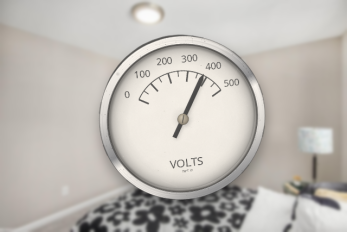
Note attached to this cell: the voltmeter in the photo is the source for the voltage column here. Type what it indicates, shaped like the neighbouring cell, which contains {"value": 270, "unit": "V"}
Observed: {"value": 375, "unit": "V"}
